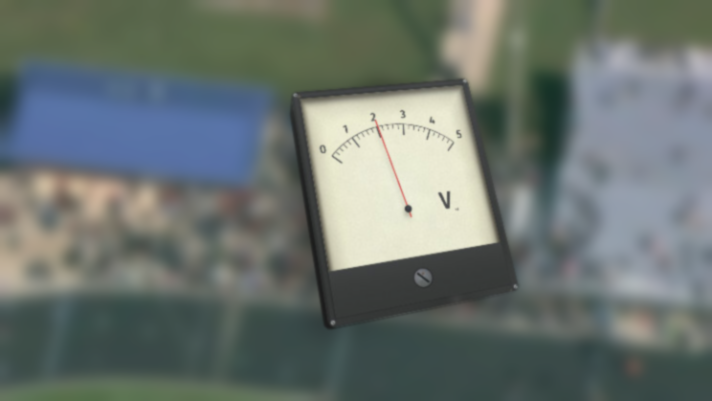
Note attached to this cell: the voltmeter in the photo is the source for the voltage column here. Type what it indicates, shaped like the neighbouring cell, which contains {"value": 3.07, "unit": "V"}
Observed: {"value": 2, "unit": "V"}
